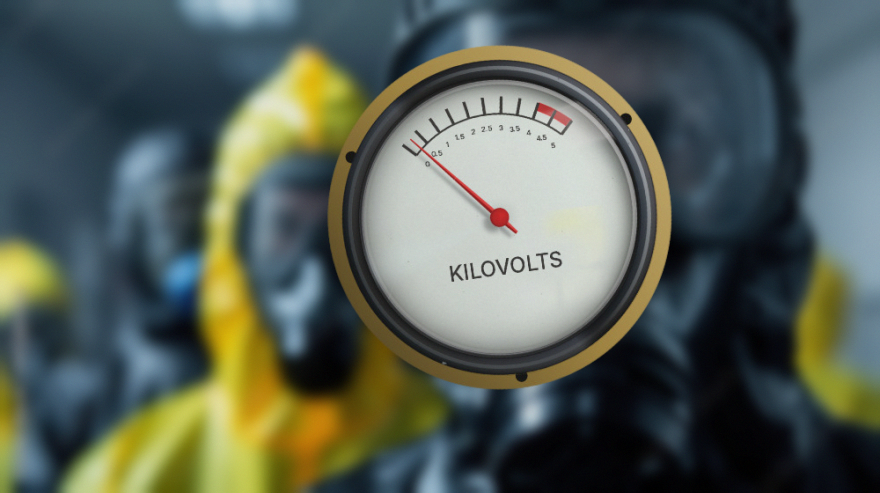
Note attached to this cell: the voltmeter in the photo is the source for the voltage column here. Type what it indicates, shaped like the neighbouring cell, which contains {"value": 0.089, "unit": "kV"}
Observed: {"value": 0.25, "unit": "kV"}
